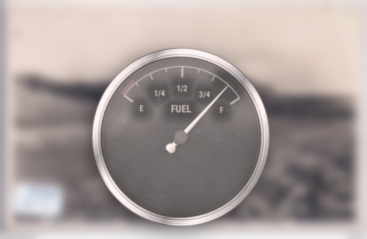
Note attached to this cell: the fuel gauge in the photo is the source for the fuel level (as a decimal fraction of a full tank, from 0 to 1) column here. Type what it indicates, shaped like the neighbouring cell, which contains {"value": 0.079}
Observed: {"value": 0.875}
